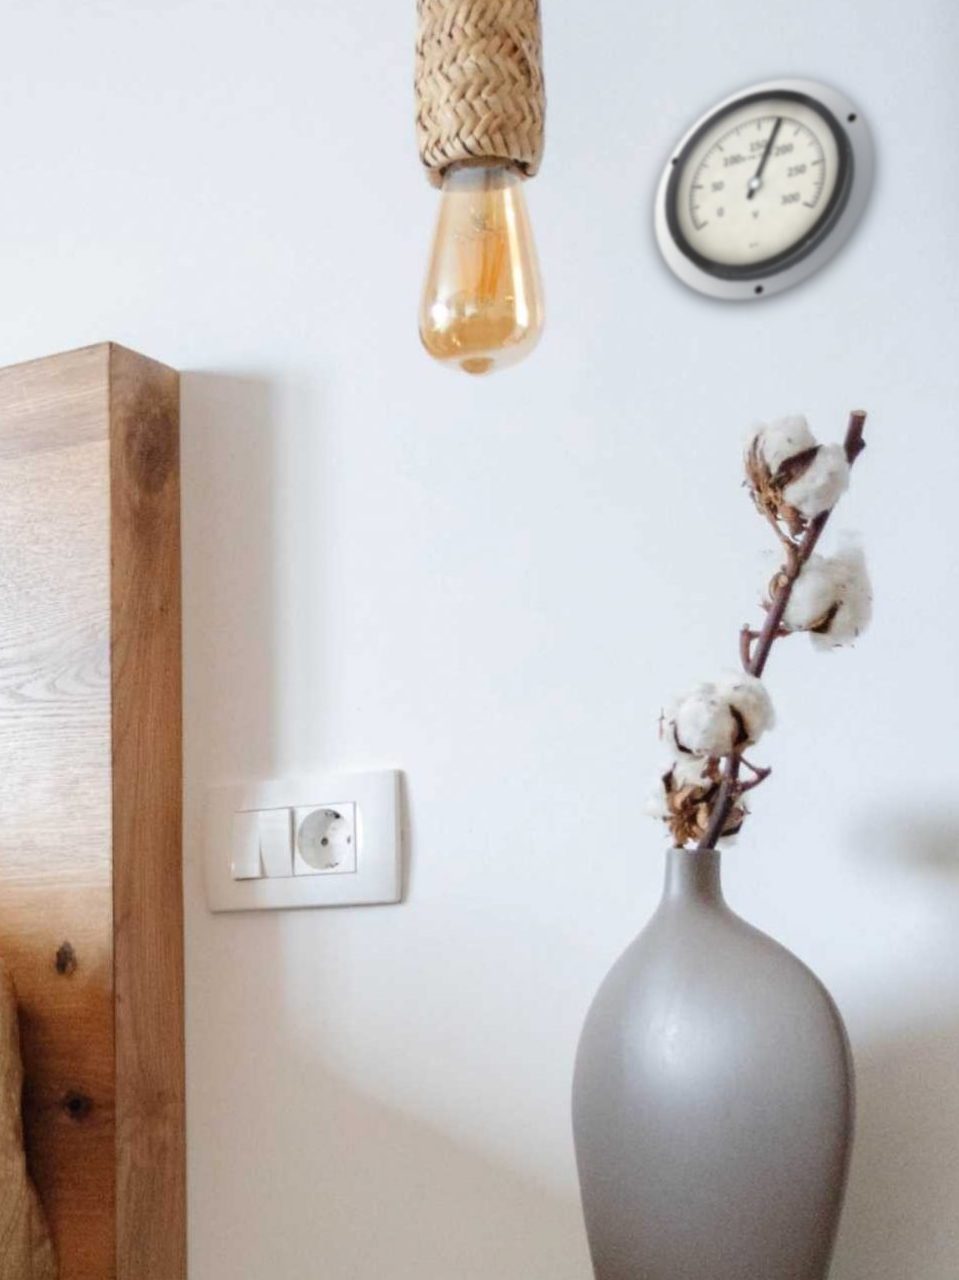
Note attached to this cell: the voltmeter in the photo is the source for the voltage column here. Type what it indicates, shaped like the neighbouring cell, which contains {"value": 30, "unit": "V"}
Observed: {"value": 175, "unit": "V"}
